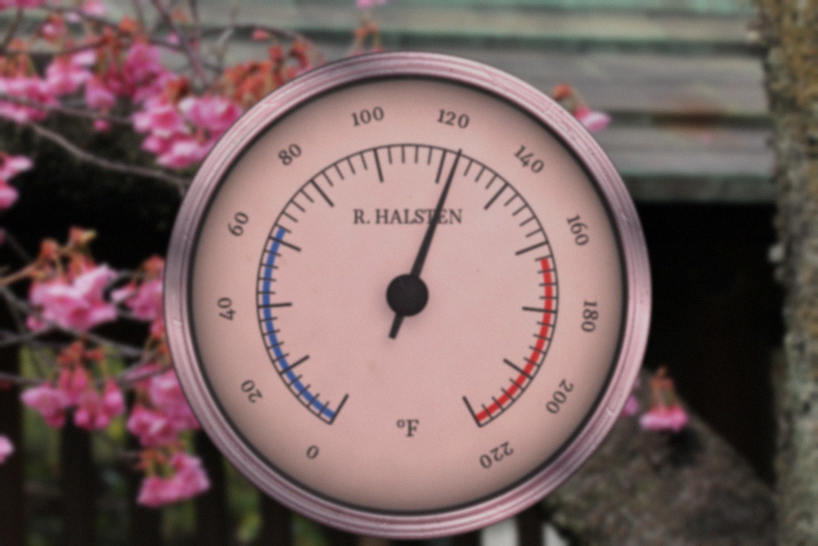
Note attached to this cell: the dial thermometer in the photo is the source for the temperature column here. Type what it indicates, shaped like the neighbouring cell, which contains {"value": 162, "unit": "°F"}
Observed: {"value": 124, "unit": "°F"}
